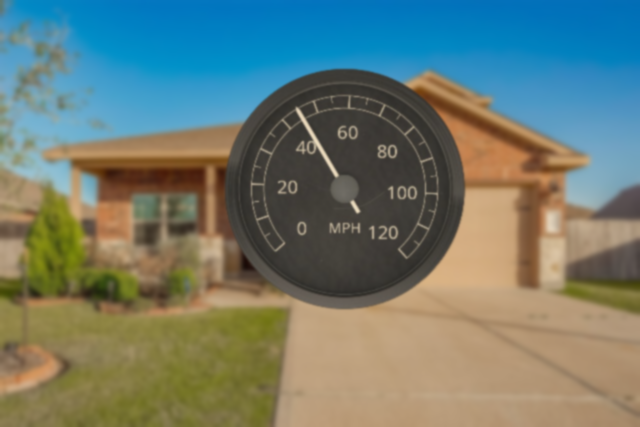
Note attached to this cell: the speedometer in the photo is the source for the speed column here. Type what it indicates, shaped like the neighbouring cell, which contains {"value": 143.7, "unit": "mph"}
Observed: {"value": 45, "unit": "mph"}
